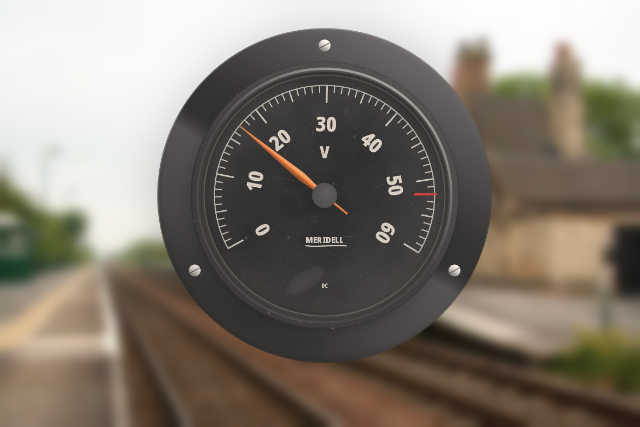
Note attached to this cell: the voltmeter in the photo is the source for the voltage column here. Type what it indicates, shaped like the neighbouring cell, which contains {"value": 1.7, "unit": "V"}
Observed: {"value": 17, "unit": "V"}
